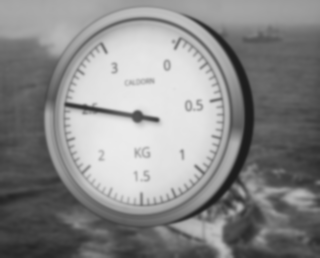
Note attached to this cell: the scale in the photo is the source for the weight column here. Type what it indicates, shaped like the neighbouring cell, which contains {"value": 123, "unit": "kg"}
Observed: {"value": 2.5, "unit": "kg"}
